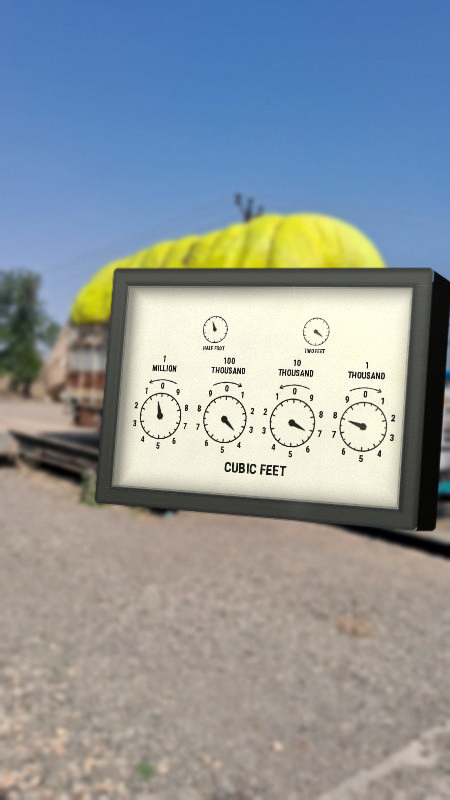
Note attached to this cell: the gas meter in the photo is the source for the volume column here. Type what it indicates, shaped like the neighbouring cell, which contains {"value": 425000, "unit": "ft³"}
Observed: {"value": 36800, "unit": "ft³"}
